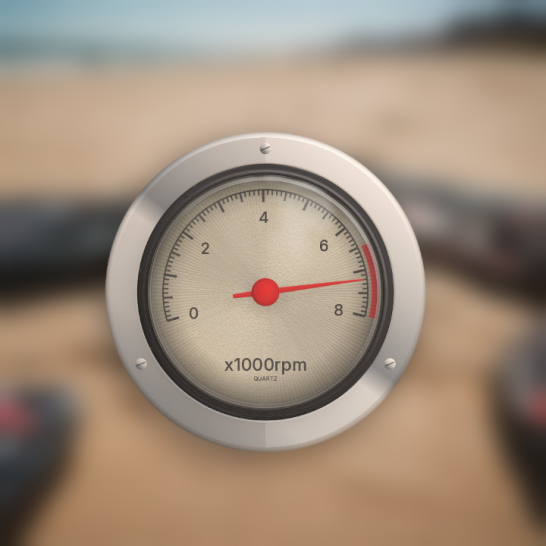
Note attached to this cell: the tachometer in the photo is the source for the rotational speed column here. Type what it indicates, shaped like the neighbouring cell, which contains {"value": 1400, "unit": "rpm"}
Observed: {"value": 7200, "unit": "rpm"}
